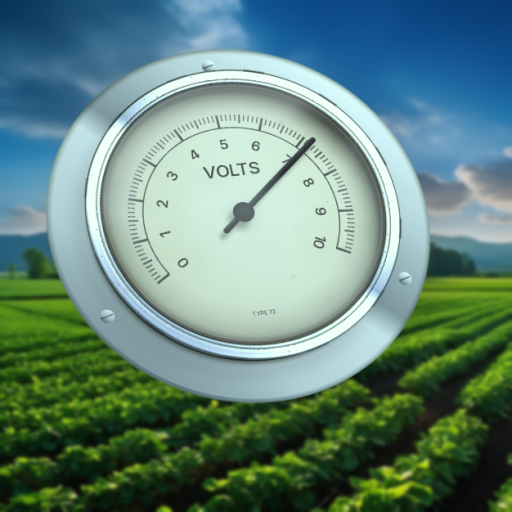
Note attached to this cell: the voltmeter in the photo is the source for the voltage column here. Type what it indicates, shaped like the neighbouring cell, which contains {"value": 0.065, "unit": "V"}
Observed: {"value": 7.2, "unit": "V"}
